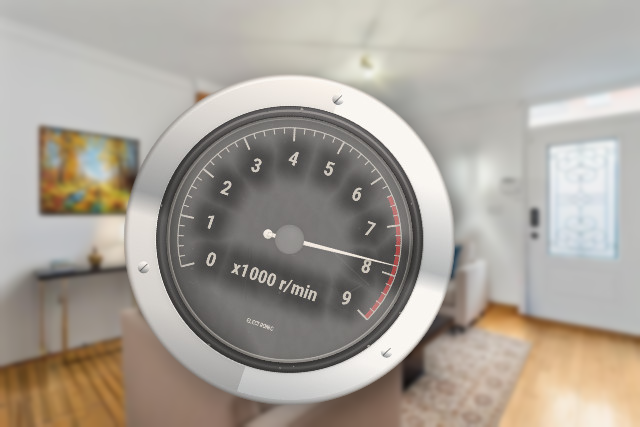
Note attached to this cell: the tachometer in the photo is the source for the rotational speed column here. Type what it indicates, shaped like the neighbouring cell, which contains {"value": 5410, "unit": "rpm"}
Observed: {"value": 7800, "unit": "rpm"}
